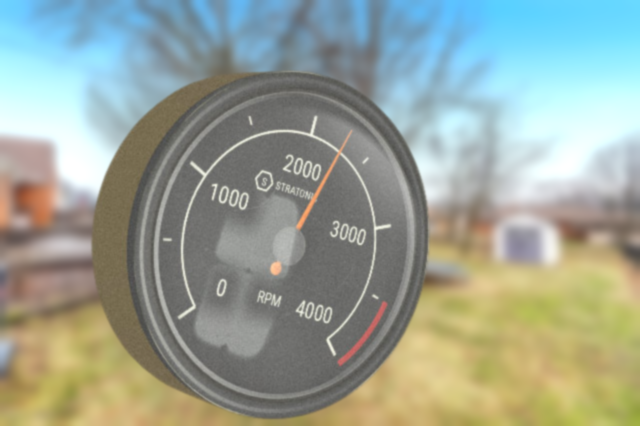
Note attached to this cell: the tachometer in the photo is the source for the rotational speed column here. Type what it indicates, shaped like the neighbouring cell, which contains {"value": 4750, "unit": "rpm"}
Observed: {"value": 2250, "unit": "rpm"}
